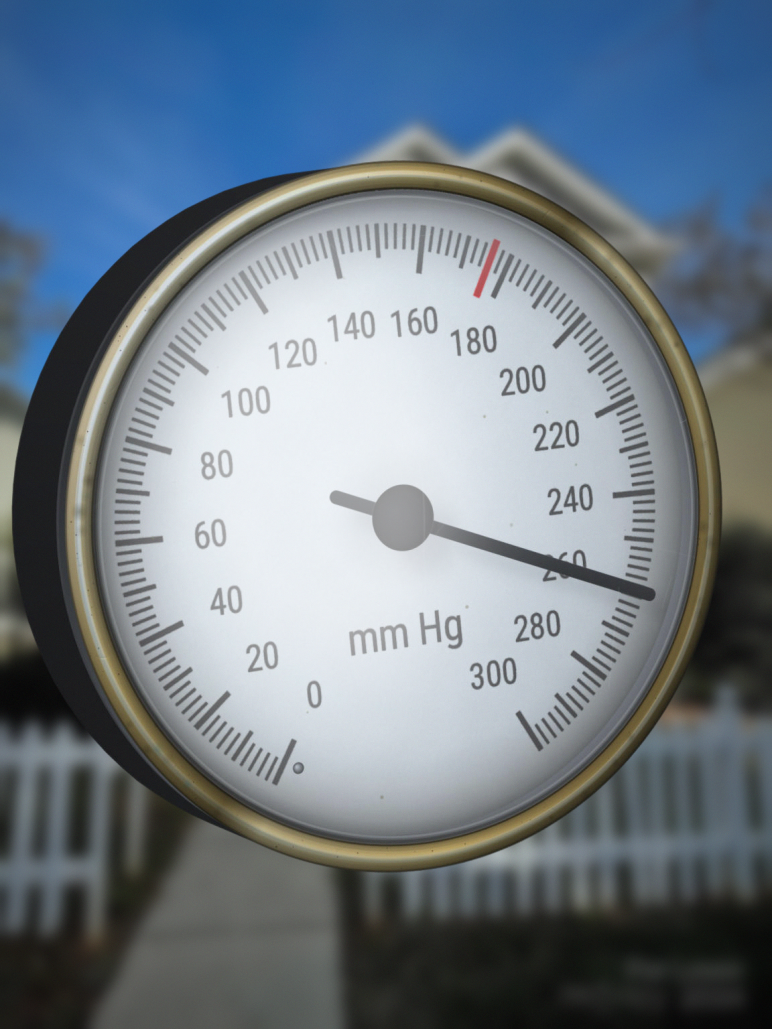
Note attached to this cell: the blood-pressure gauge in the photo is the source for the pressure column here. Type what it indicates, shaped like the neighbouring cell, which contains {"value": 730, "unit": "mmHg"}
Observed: {"value": 261, "unit": "mmHg"}
